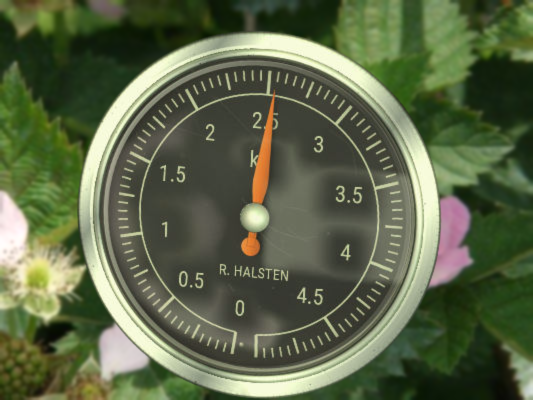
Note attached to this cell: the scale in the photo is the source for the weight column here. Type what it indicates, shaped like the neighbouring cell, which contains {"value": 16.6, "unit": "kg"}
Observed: {"value": 2.55, "unit": "kg"}
